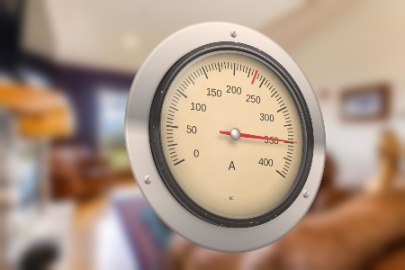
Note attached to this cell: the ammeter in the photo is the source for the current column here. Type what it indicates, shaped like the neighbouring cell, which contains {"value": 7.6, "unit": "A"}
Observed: {"value": 350, "unit": "A"}
